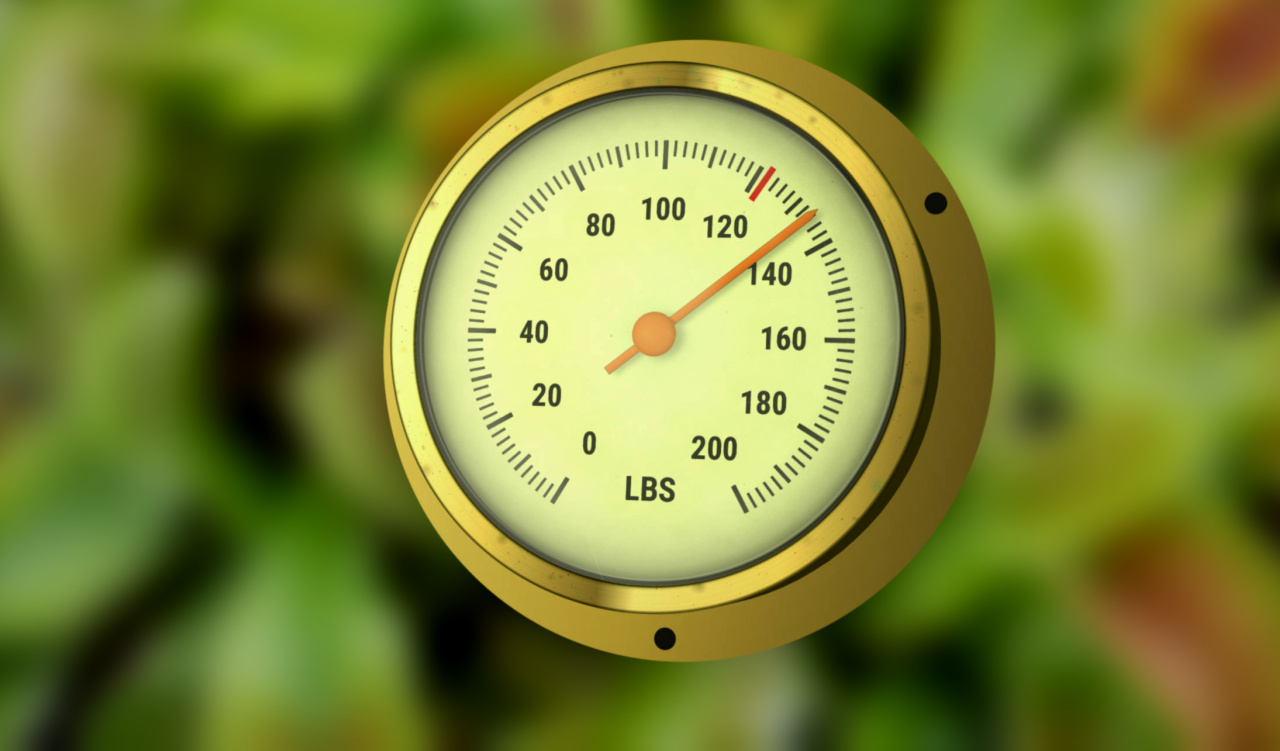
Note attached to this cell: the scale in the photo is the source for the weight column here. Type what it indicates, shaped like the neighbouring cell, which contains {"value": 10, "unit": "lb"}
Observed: {"value": 134, "unit": "lb"}
